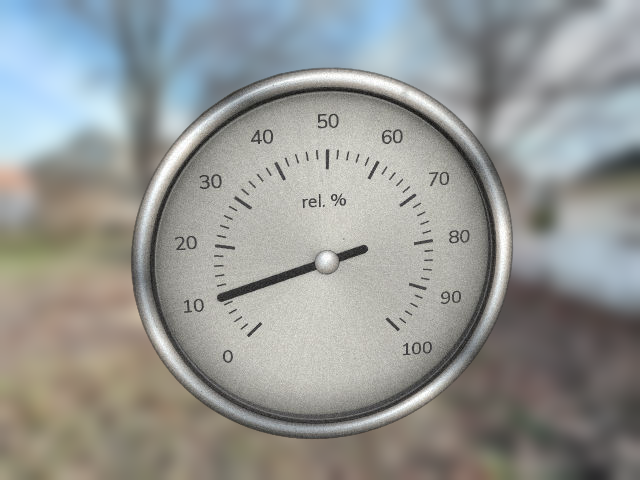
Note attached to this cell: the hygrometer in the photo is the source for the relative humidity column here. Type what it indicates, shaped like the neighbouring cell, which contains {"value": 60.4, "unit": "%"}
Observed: {"value": 10, "unit": "%"}
